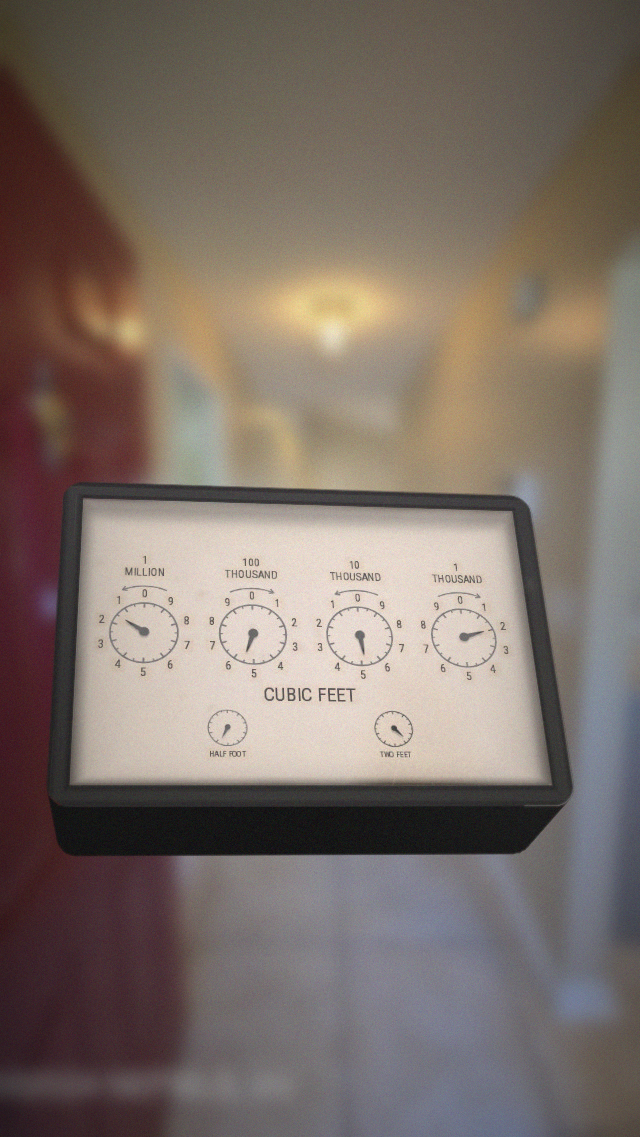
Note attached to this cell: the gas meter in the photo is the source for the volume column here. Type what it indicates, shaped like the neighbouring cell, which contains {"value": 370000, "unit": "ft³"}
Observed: {"value": 155200, "unit": "ft³"}
